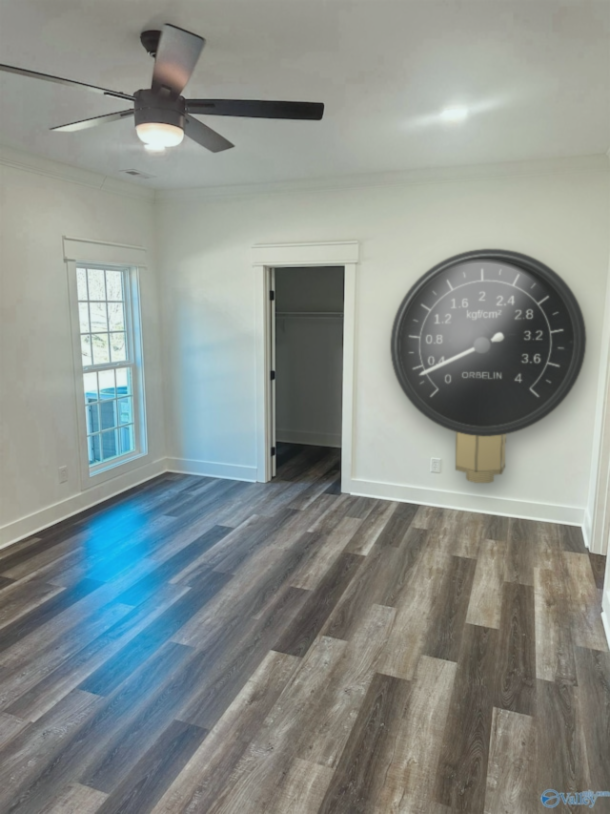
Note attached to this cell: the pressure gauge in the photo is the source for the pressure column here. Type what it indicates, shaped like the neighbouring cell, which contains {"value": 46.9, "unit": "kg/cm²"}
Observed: {"value": 0.3, "unit": "kg/cm²"}
